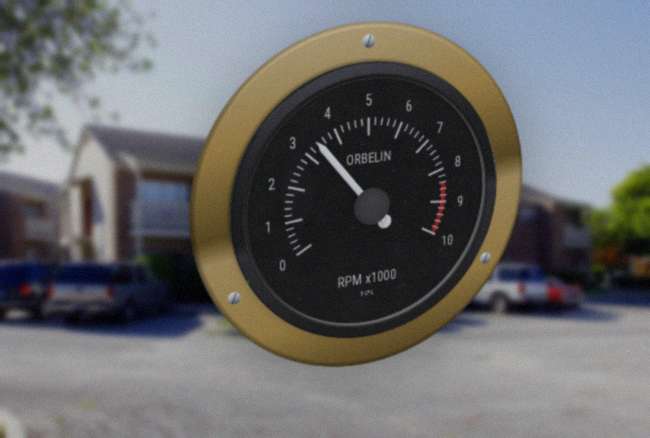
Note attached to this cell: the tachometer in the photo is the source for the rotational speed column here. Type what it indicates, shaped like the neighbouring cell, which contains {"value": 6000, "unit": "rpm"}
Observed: {"value": 3400, "unit": "rpm"}
